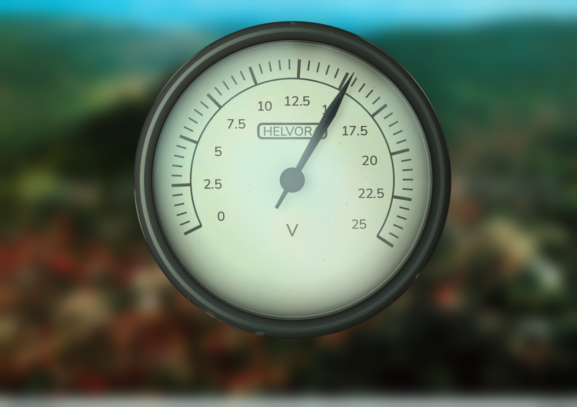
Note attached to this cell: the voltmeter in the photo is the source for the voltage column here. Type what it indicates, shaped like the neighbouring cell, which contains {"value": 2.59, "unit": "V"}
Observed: {"value": 15.25, "unit": "V"}
